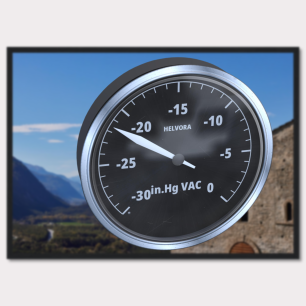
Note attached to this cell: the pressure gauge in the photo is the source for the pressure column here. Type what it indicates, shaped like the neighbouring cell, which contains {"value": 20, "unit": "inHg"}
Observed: {"value": -21.5, "unit": "inHg"}
